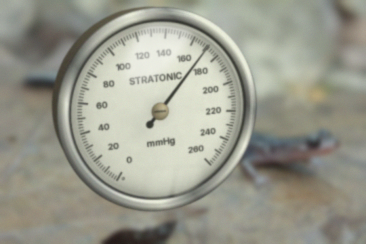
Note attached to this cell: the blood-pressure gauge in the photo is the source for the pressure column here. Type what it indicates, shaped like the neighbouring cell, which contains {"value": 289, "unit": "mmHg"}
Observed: {"value": 170, "unit": "mmHg"}
